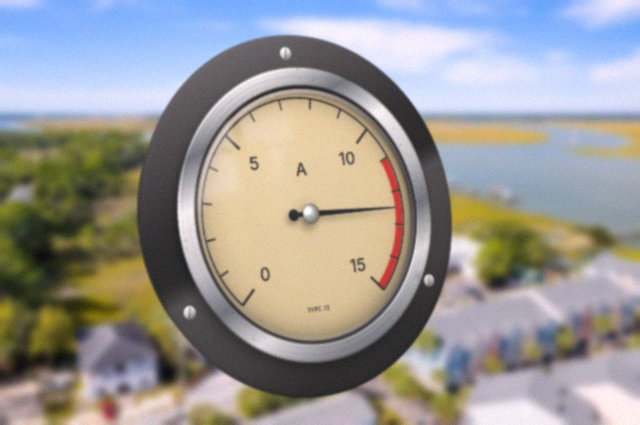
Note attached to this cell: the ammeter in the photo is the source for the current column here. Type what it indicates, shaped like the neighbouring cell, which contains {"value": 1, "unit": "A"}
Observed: {"value": 12.5, "unit": "A"}
